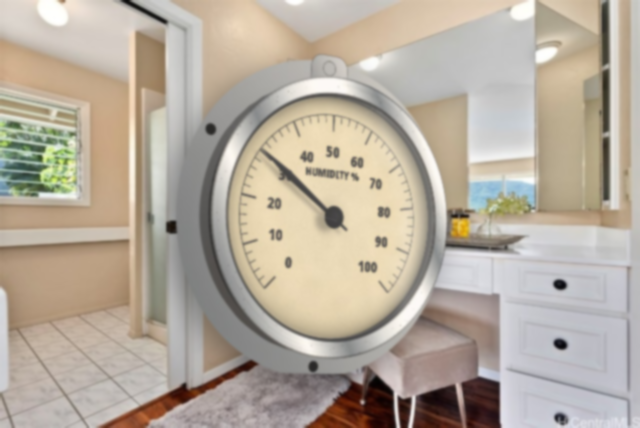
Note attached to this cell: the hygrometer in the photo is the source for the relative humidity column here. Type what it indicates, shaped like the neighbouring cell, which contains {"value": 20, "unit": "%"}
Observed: {"value": 30, "unit": "%"}
